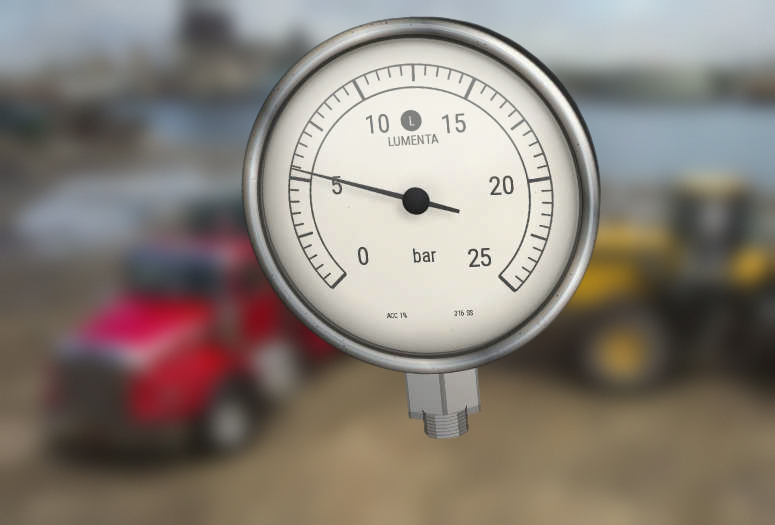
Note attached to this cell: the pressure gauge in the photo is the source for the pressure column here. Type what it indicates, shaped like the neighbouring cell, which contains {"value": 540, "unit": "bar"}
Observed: {"value": 5.5, "unit": "bar"}
